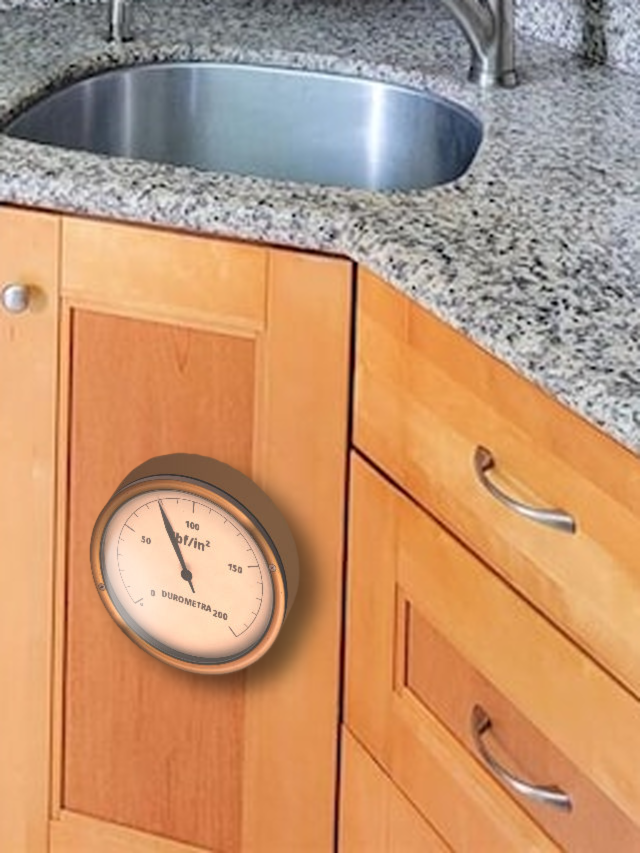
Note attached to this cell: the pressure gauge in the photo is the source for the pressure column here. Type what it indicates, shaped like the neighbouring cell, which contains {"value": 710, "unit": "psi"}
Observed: {"value": 80, "unit": "psi"}
